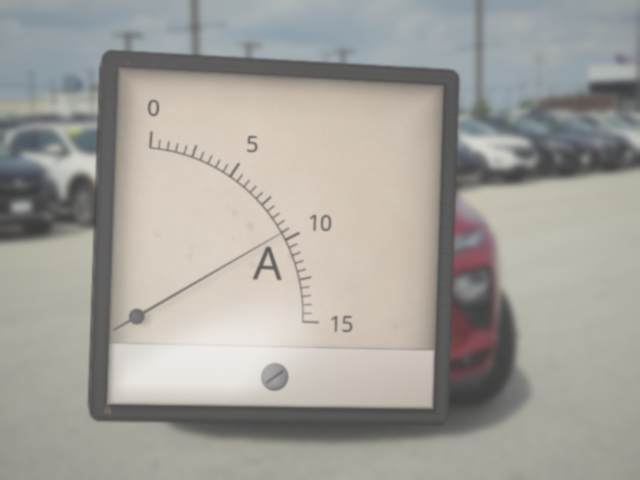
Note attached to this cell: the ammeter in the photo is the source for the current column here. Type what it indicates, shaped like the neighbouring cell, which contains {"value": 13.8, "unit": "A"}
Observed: {"value": 9.5, "unit": "A"}
